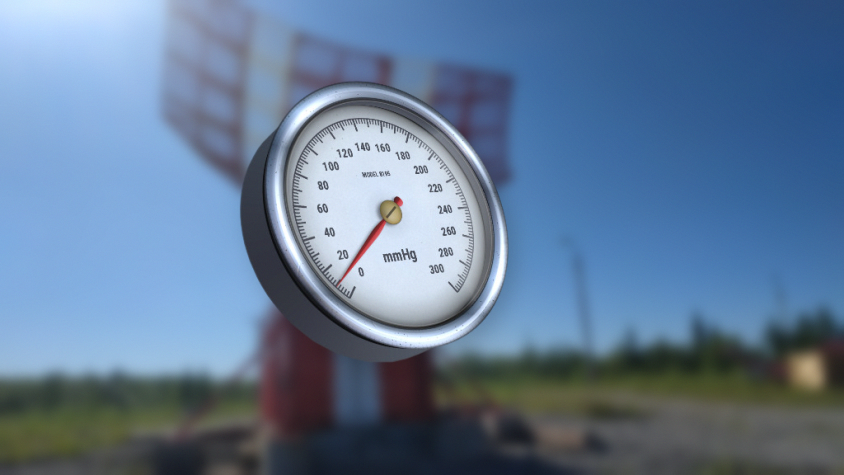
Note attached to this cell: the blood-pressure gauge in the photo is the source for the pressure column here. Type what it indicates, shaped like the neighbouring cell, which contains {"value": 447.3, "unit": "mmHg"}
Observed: {"value": 10, "unit": "mmHg"}
